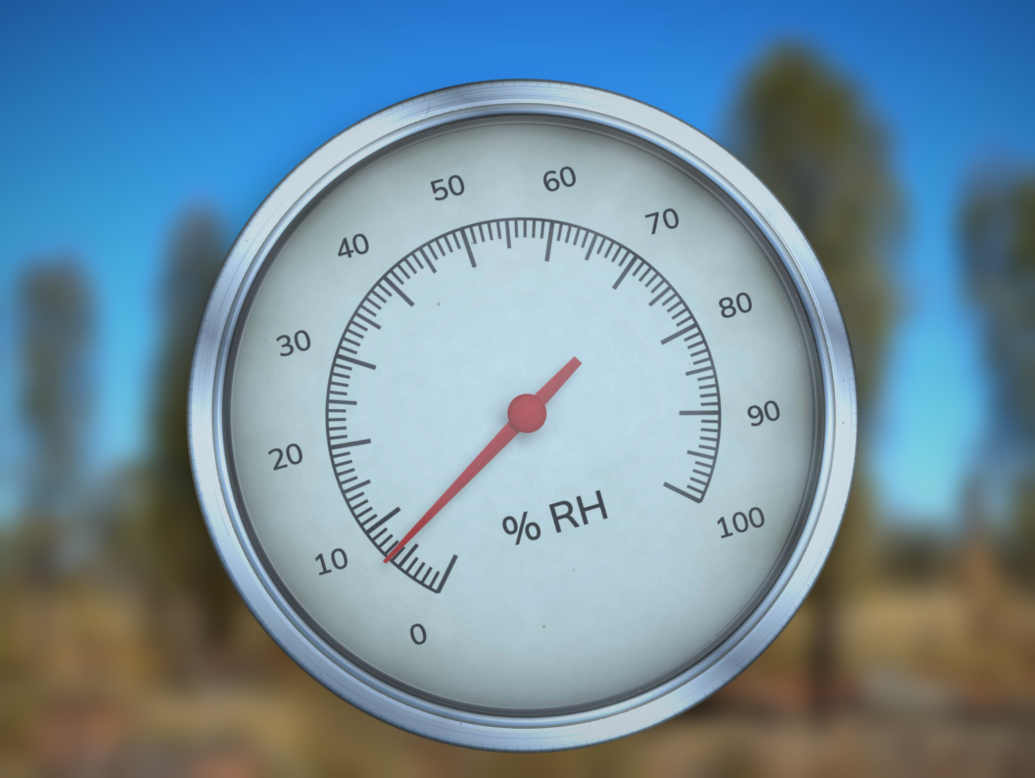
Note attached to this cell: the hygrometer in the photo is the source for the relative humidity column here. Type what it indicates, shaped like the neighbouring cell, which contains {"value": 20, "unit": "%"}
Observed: {"value": 6.5, "unit": "%"}
